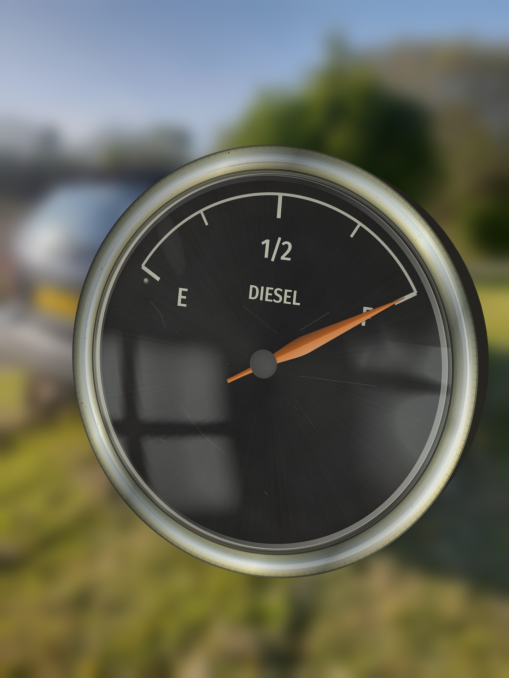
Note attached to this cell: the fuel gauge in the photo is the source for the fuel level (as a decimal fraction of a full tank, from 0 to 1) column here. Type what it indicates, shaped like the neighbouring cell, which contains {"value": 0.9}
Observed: {"value": 1}
